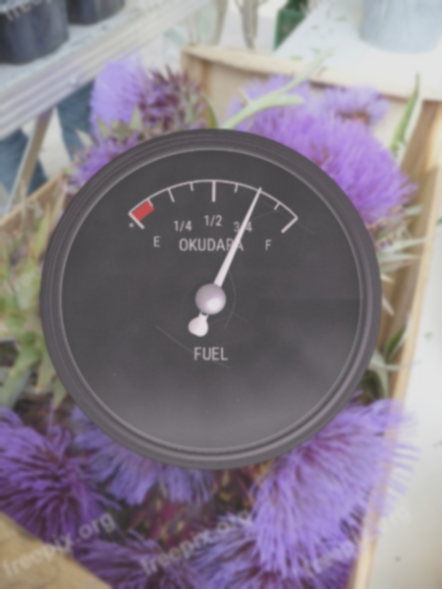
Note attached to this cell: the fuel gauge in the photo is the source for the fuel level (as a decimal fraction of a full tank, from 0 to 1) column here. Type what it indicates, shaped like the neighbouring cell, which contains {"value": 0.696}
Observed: {"value": 0.75}
